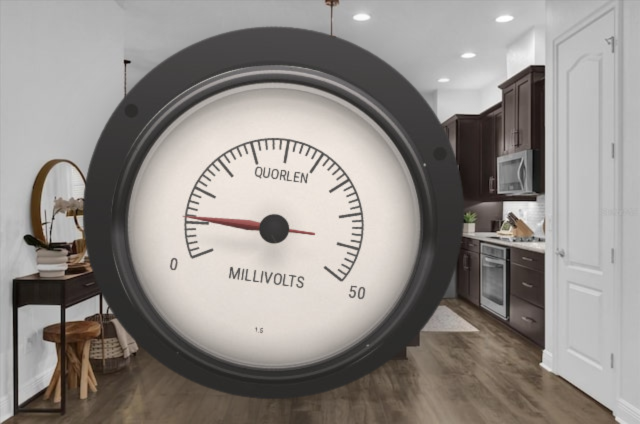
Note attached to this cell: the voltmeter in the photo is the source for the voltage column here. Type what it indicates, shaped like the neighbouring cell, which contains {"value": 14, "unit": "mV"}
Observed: {"value": 6, "unit": "mV"}
